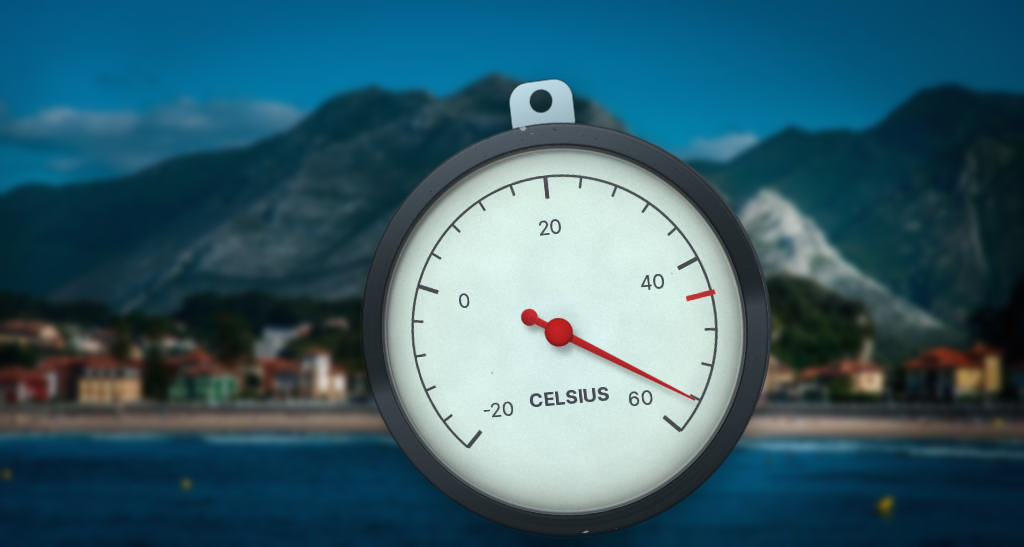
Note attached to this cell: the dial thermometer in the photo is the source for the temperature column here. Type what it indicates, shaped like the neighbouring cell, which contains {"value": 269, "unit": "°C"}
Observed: {"value": 56, "unit": "°C"}
